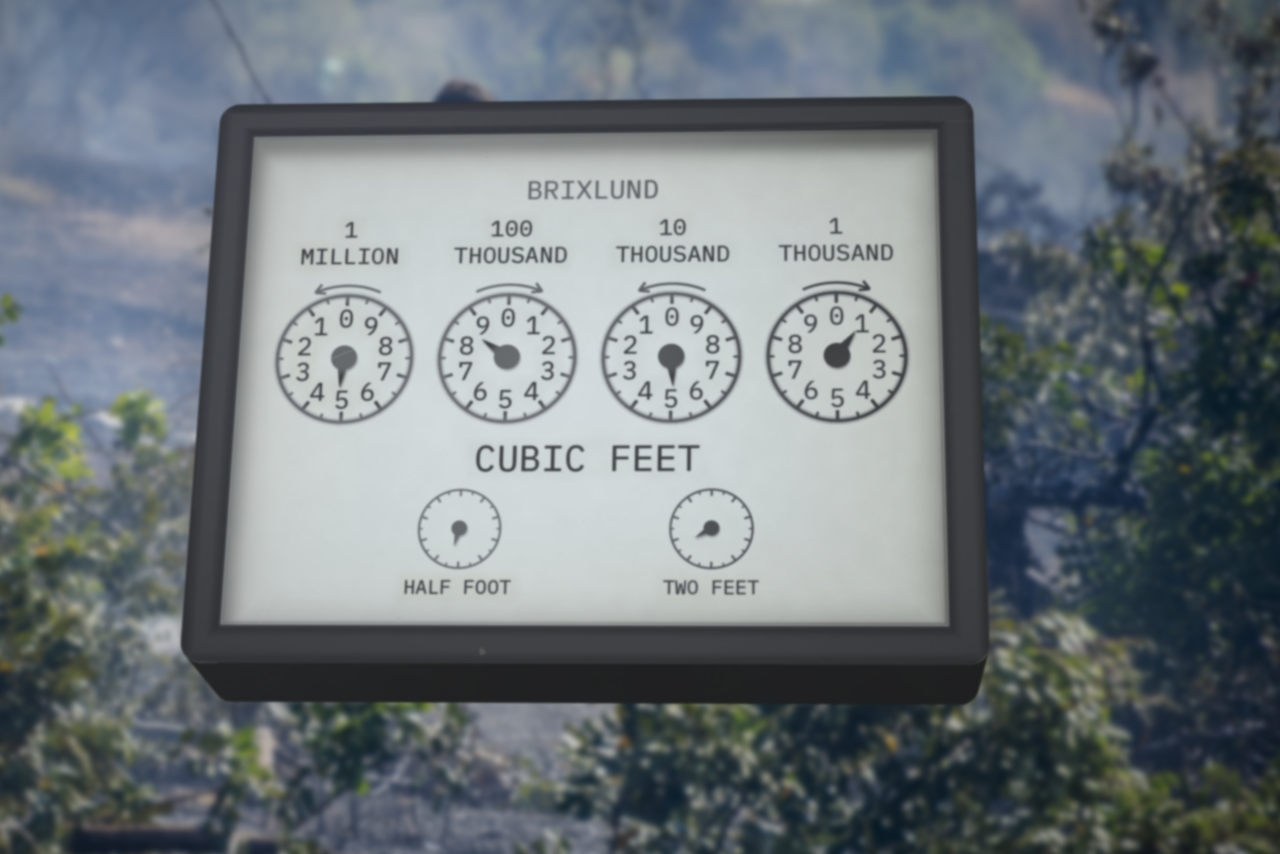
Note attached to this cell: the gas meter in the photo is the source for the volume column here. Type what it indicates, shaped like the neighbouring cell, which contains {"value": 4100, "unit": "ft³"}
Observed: {"value": 485100, "unit": "ft³"}
